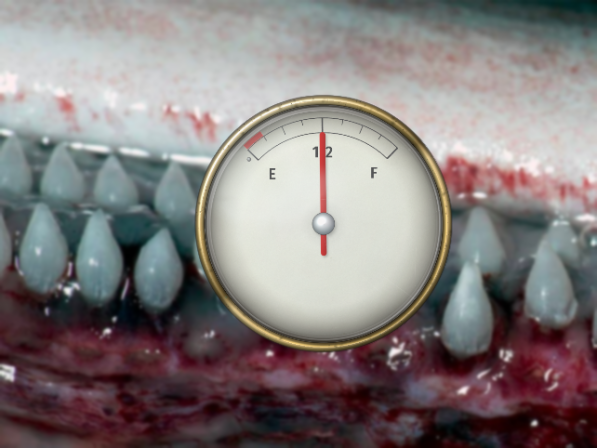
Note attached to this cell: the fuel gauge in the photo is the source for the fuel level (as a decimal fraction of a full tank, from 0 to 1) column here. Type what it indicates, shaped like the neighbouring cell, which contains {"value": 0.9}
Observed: {"value": 0.5}
